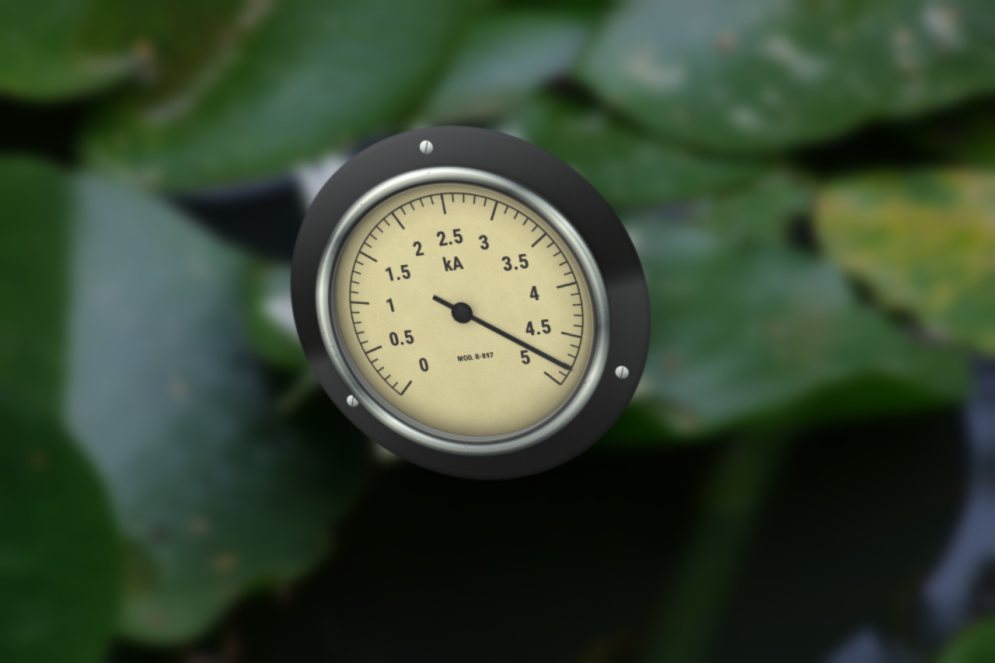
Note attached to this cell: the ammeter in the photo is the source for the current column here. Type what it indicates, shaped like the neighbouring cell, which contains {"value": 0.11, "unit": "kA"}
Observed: {"value": 4.8, "unit": "kA"}
